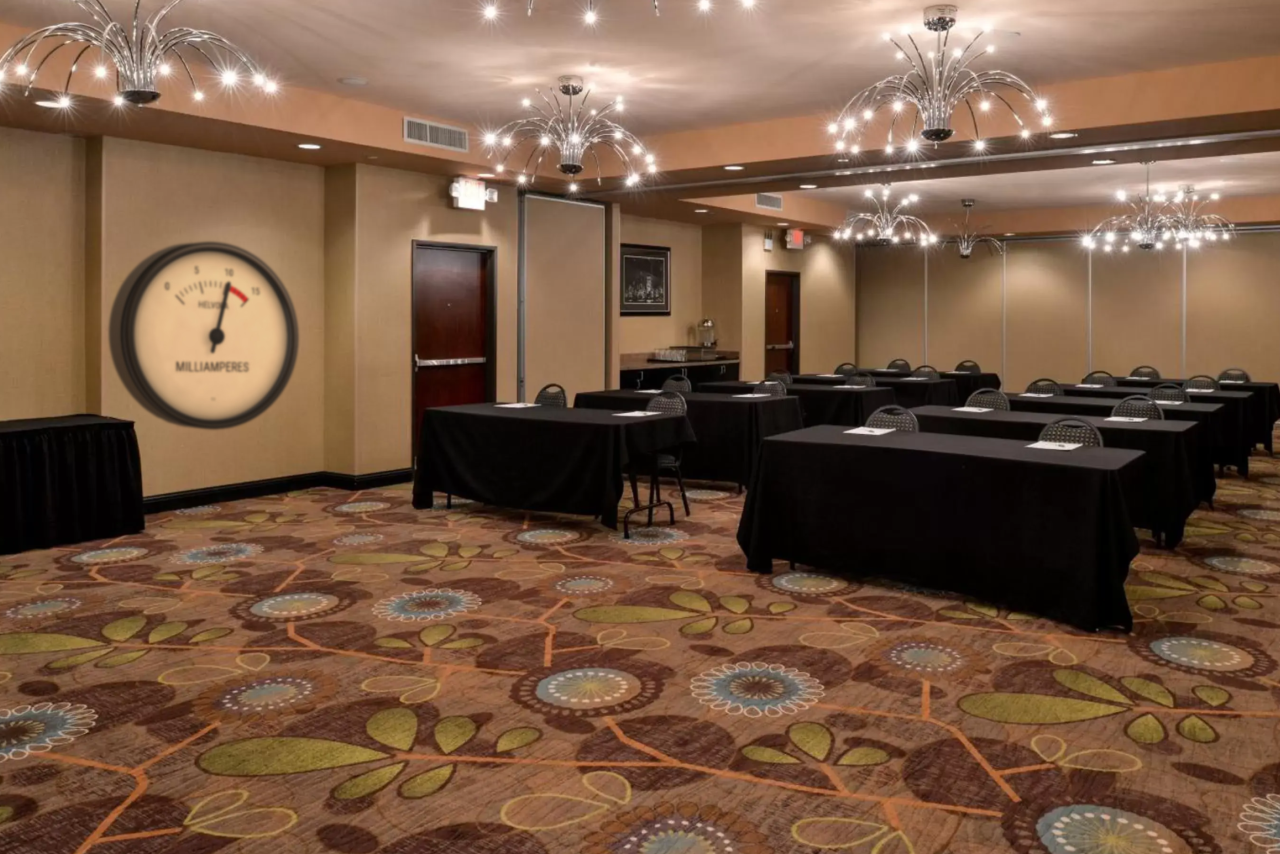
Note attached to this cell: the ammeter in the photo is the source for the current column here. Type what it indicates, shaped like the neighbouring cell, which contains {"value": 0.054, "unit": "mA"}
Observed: {"value": 10, "unit": "mA"}
